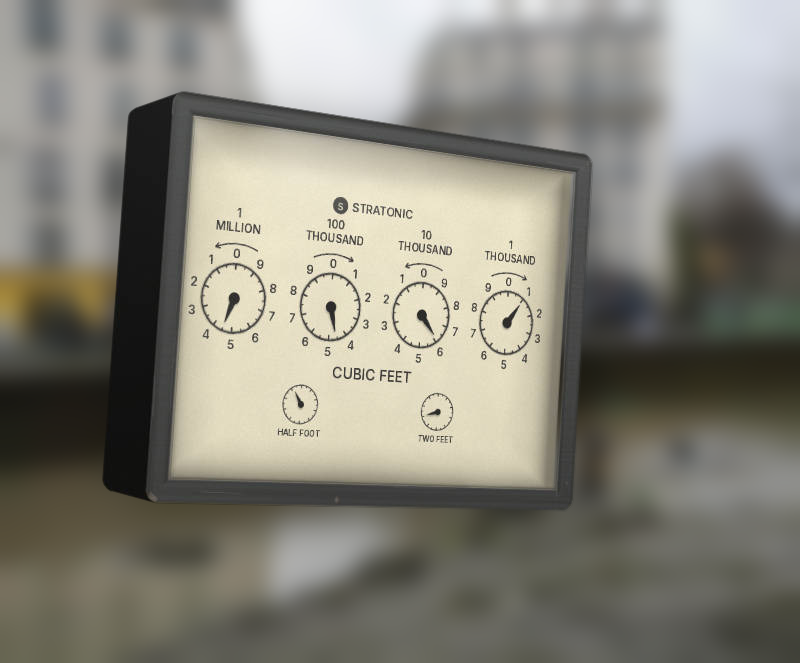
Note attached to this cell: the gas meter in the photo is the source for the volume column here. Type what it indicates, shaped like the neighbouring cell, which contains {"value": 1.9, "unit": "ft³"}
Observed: {"value": 446100, "unit": "ft³"}
